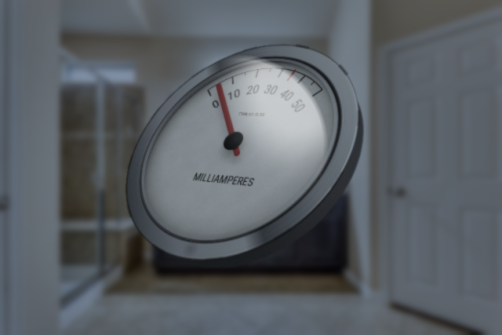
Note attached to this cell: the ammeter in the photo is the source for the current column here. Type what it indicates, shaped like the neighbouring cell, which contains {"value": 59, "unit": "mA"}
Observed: {"value": 5, "unit": "mA"}
